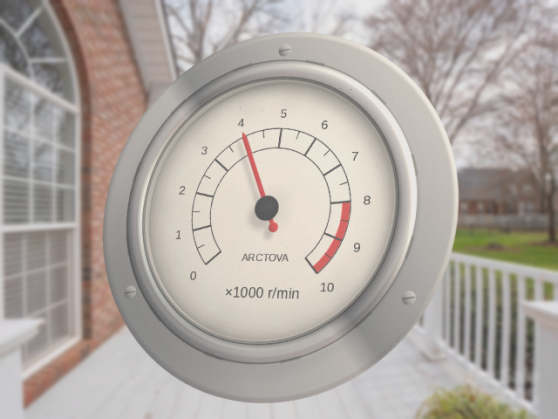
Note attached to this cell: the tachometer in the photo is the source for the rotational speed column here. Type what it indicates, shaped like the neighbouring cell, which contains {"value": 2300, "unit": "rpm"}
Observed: {"value": 4000, "unit": "rpm"}
